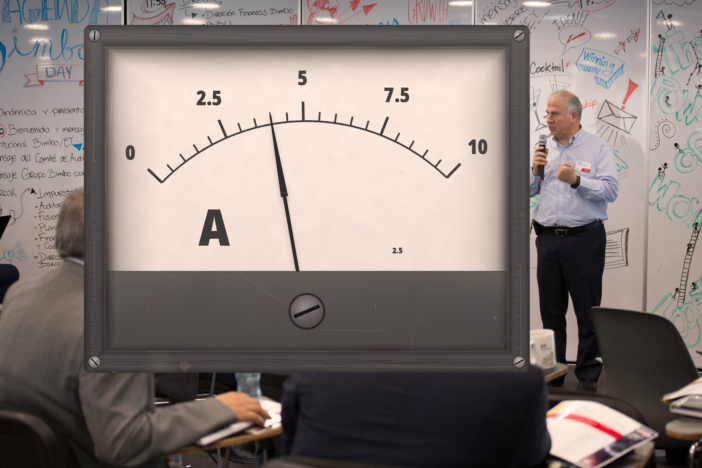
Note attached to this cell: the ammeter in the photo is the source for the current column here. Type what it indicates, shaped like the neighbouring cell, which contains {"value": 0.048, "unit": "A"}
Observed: {"value": 4, "unit": "A"}
